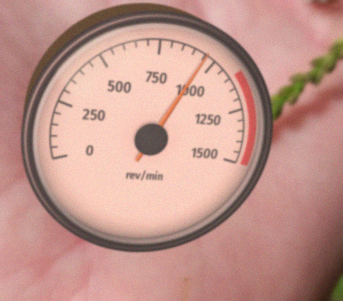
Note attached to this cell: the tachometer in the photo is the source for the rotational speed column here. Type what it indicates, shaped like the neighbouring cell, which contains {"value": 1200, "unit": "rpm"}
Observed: {"value": 950, "unit": "rpm"}
